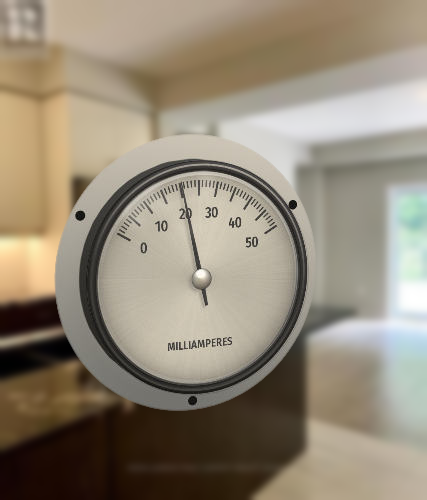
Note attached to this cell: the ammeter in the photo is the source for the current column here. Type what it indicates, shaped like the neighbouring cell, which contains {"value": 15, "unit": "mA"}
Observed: {"value": 20, "unit": "mA"}
